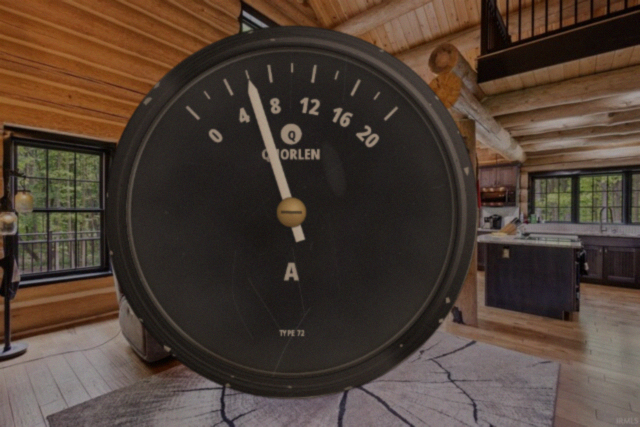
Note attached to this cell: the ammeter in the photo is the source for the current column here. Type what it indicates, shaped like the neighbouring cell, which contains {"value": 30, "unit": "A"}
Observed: {"value": 6, "unit": "A"}
